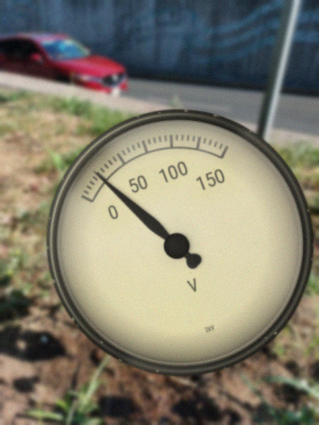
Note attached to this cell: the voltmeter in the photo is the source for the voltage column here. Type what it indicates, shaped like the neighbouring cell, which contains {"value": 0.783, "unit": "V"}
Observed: {"value": 25, "unit": "V"}
